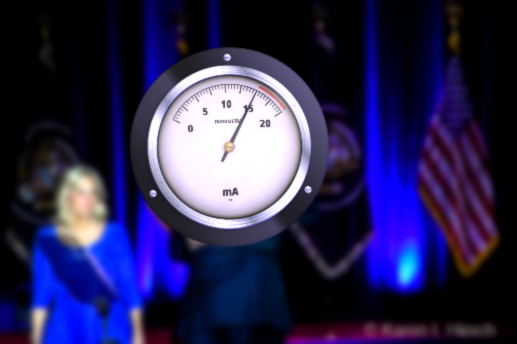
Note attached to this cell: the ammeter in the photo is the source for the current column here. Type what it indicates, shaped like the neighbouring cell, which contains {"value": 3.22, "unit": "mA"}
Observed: {"value": 15, "unit": "mA"}
